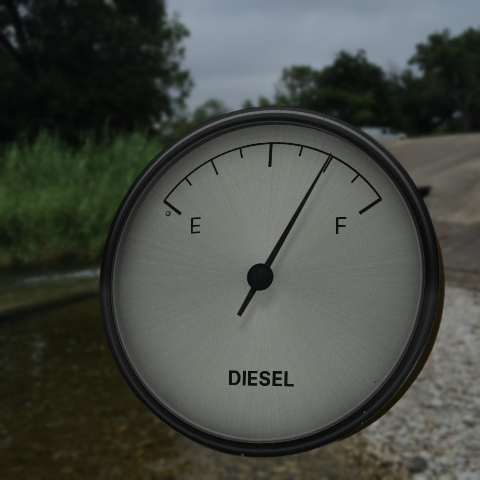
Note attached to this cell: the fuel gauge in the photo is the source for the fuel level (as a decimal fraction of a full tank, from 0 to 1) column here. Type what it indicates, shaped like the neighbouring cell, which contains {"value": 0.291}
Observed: {"value": 0.75}
